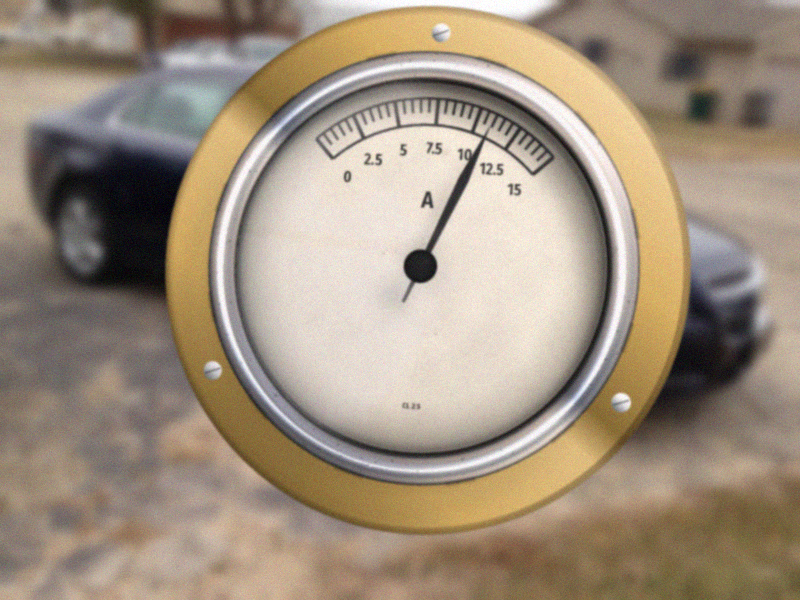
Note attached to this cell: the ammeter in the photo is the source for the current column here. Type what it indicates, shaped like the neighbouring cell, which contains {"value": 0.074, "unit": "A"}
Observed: {"value": 11, "unit": "A"}
